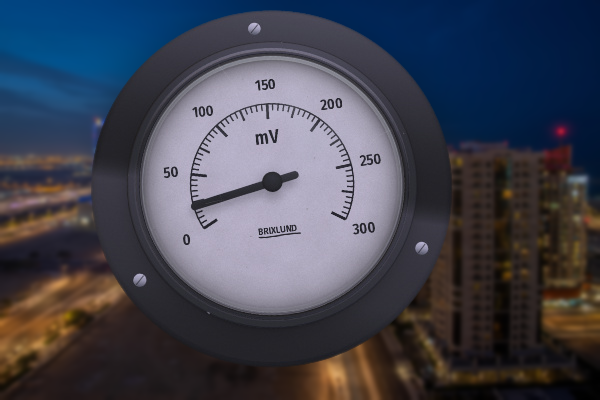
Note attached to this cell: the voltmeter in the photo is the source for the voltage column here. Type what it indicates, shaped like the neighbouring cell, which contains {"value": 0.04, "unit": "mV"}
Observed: {"value": 20, "unit": "mV"}
